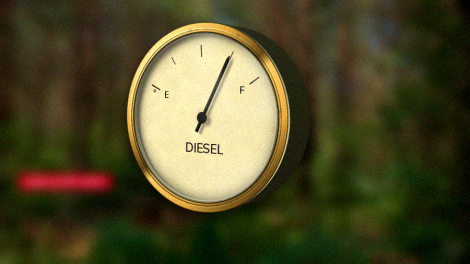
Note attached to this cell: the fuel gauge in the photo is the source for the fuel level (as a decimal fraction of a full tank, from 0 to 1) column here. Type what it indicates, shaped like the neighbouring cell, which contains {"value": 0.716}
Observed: {"value": 0.75}
